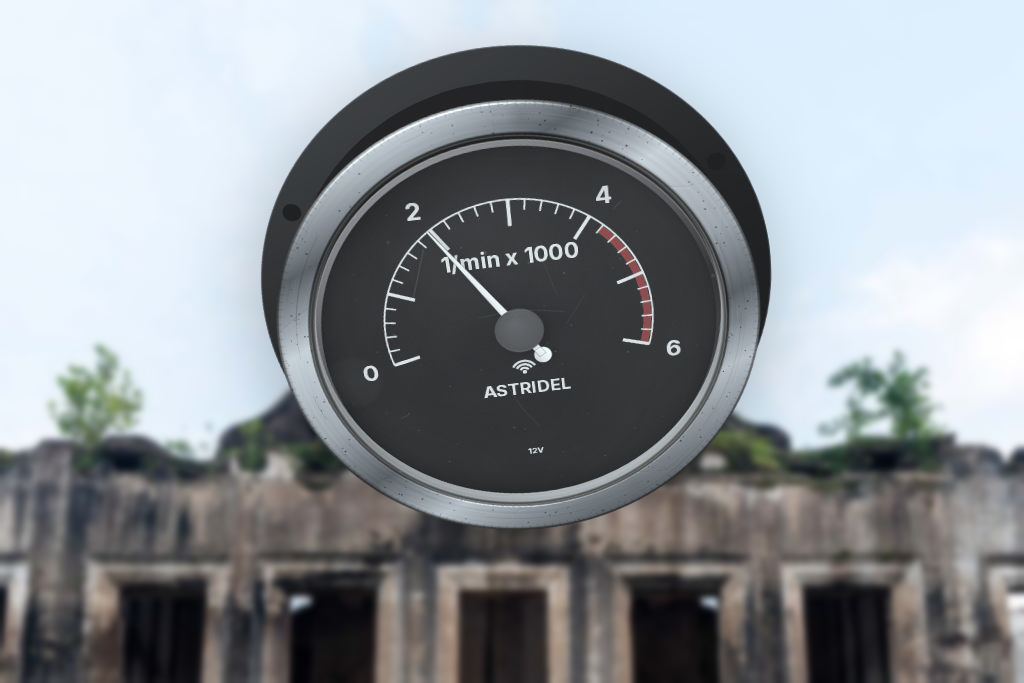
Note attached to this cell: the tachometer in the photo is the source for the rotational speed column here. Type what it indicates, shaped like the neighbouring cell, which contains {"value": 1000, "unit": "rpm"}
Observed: {"value": 2000, "unit": "rpm"}
